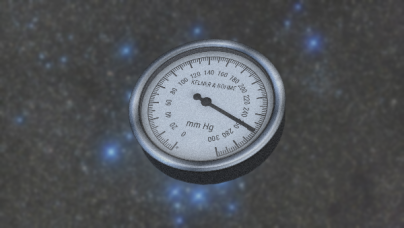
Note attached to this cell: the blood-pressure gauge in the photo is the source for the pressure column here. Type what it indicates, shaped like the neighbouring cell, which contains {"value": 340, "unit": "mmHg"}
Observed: {"value": 260, "unit": "mmHg"}
